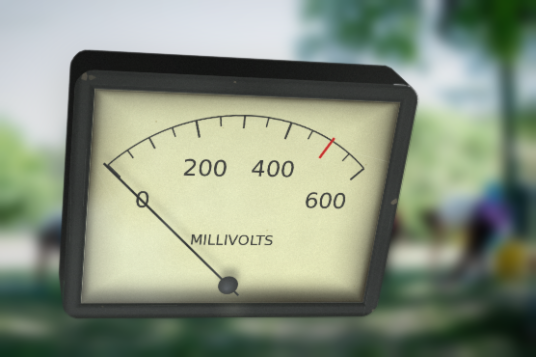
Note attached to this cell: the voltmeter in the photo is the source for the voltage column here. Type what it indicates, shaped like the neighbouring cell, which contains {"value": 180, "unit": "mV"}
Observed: {"value": 0, "unit": "mV"}
